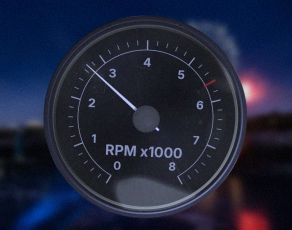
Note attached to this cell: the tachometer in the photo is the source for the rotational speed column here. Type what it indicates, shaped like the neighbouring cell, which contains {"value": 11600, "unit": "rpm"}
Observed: {"value": 2700, "unit": "rpm"}
